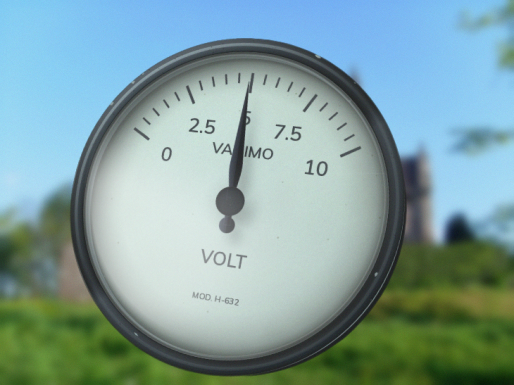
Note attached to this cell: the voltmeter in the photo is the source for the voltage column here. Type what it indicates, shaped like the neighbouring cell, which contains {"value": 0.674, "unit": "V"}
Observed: {"value": 5, "unit": "V"}
